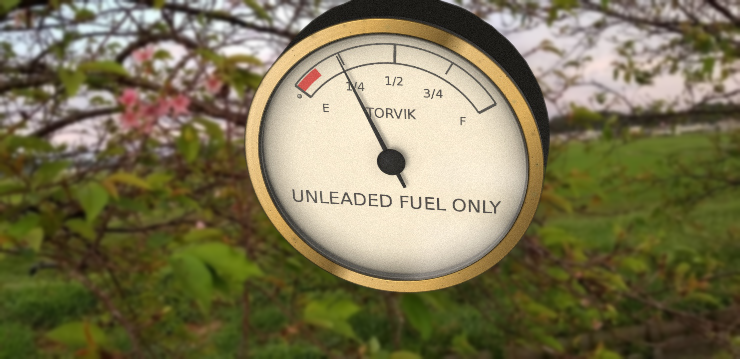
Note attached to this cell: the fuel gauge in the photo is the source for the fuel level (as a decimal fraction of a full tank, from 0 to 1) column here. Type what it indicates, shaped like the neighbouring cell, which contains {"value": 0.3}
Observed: {"value": 0.25}
